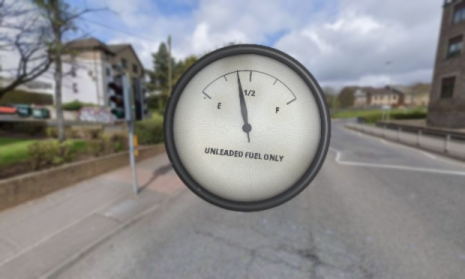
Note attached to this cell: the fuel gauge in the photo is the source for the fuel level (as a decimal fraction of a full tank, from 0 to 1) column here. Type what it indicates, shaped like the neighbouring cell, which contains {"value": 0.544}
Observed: {"value": 0.375}
